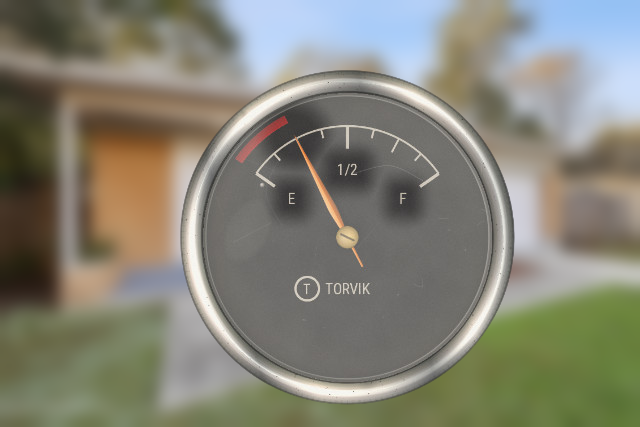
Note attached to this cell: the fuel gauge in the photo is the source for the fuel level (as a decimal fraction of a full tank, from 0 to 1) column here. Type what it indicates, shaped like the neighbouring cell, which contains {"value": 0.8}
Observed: {"value": 0.25}
